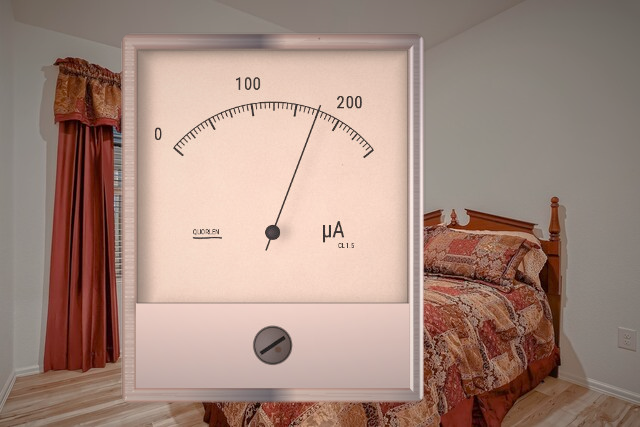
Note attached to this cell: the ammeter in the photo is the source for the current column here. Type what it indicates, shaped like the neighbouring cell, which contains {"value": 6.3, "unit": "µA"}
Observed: {"value": 175, "unit": "µA"}
